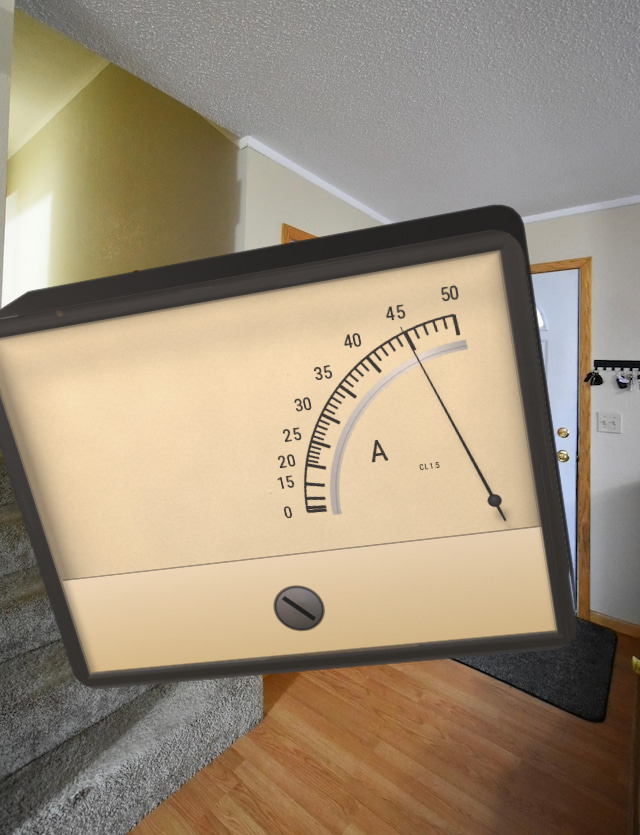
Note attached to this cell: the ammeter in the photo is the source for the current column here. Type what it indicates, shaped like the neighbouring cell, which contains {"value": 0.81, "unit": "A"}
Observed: {"value": 45, "unit": "A"}
